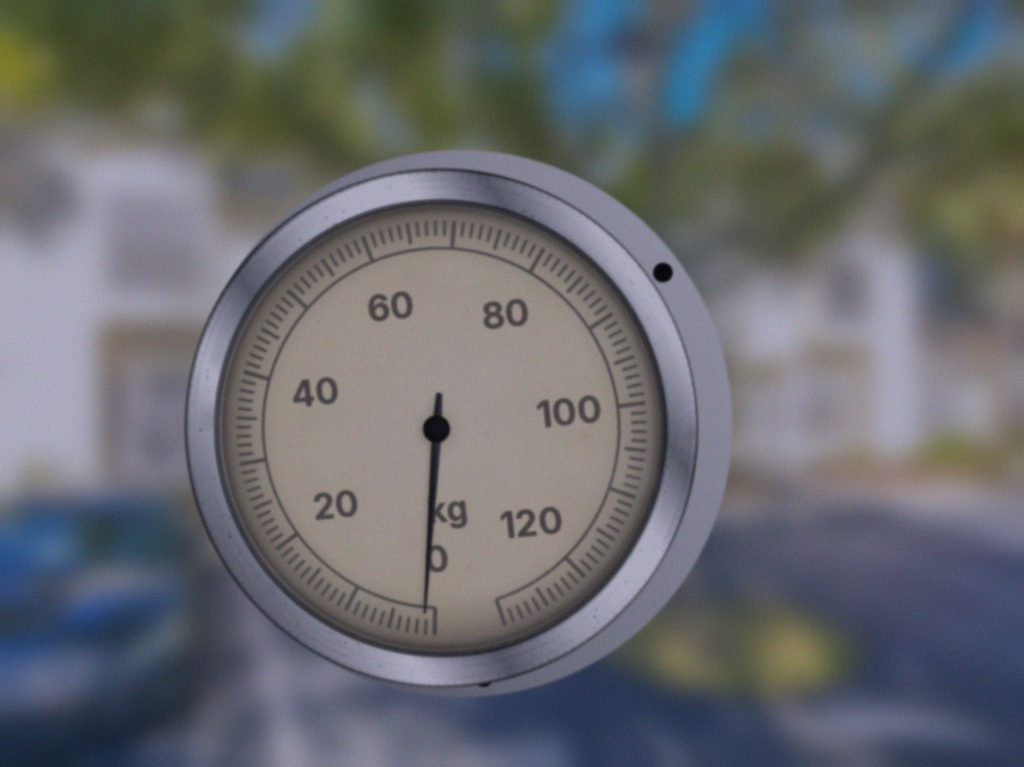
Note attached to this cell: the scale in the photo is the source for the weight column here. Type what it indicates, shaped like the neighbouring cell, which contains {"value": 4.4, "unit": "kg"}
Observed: {"value": 1, "unit": "kg"}
